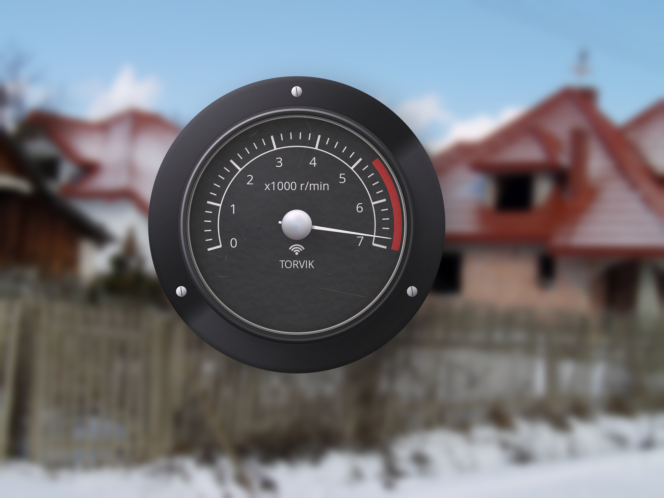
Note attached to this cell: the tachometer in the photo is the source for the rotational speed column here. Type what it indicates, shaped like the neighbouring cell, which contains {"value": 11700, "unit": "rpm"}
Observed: {"value": 6800, "unit": "rpm"}
